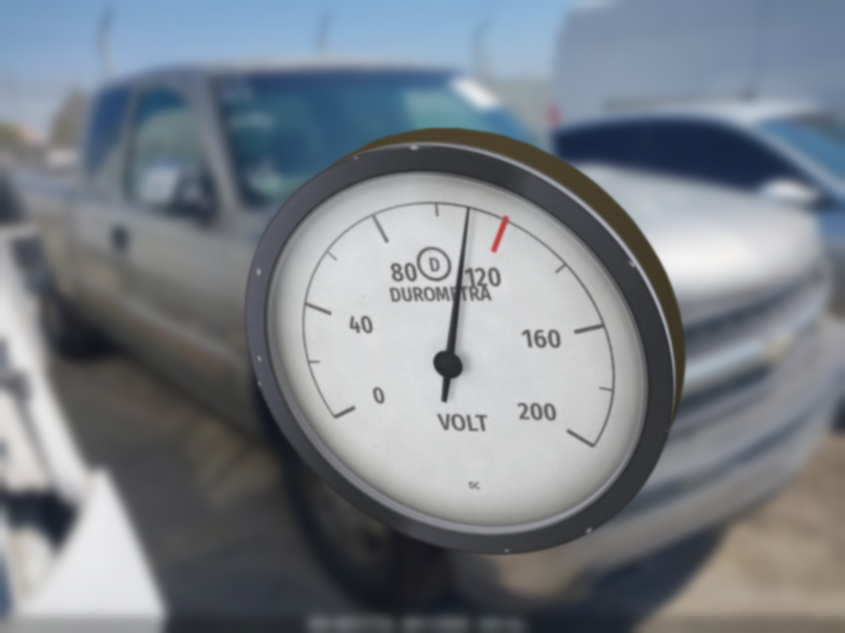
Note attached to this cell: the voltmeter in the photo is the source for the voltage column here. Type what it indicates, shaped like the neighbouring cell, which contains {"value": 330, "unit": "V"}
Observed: {"value": 110, "unit": "V"}
